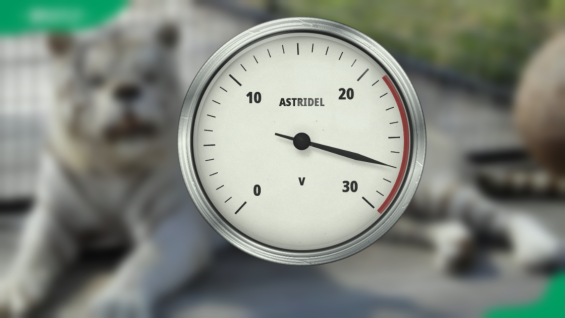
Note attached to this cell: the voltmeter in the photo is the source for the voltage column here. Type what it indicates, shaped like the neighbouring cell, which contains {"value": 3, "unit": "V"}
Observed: {"value": 27, "unit": "V"}
